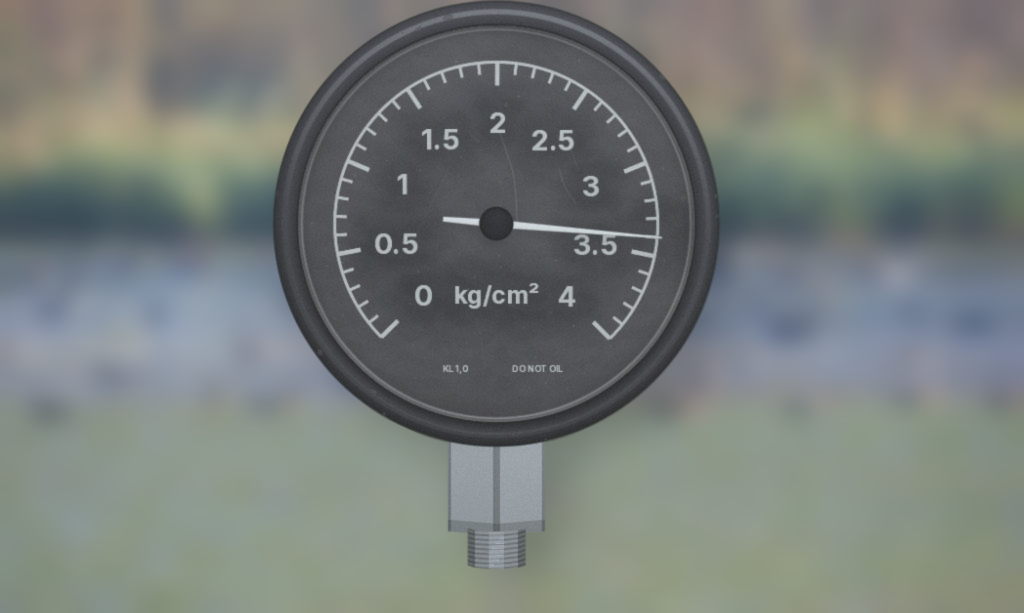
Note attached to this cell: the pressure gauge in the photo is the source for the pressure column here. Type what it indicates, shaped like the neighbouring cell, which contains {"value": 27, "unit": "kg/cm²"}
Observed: {"value": 3.4, "unit": "kg/cm²"}
